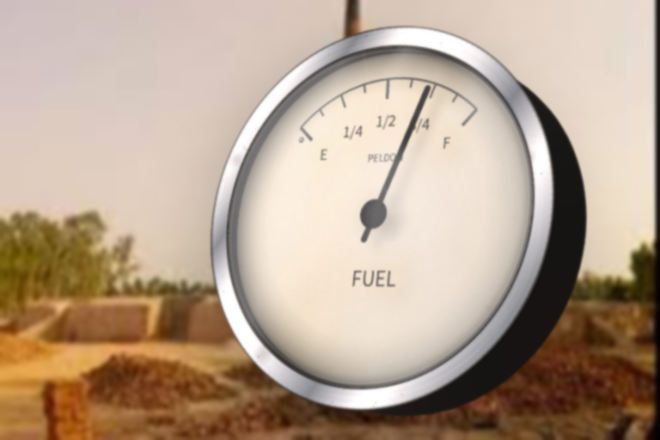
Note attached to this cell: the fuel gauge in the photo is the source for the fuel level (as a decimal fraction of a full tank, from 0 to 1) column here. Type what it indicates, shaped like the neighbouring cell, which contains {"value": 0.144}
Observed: {"value": 0.75}
